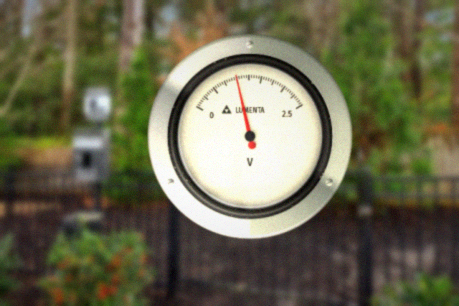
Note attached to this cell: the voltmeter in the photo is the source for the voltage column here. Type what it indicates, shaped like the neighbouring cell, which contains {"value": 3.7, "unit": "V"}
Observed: {"value": 1, "unit": "V"}
